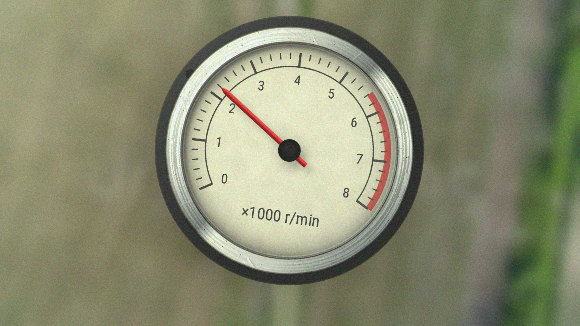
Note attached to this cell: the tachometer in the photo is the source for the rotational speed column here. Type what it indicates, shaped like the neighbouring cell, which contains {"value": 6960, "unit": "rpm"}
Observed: {"value": 2200, "unit": "rpm"}
